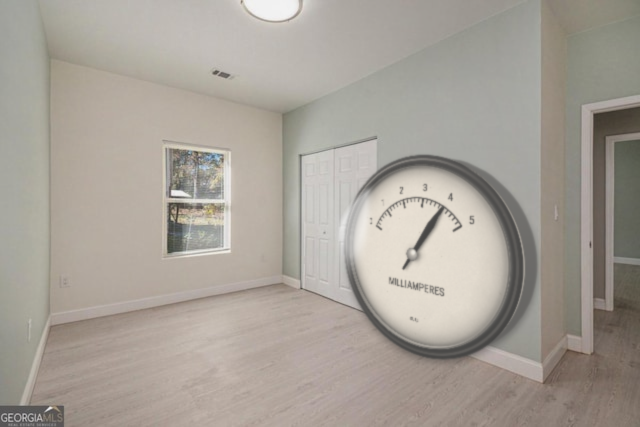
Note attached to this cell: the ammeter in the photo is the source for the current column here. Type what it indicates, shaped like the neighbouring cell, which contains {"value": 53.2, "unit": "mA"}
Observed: {"value": 4, "unit": "mA"}
